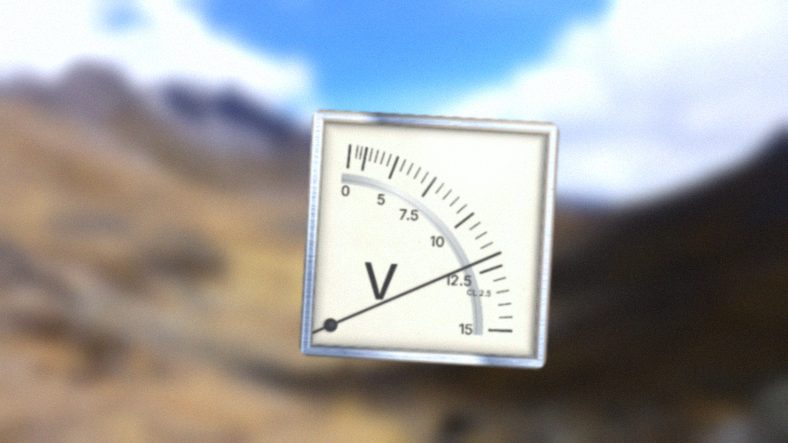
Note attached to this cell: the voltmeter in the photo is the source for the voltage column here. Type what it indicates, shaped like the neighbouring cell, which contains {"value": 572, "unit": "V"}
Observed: {"value": 12, "unit": "V"}
